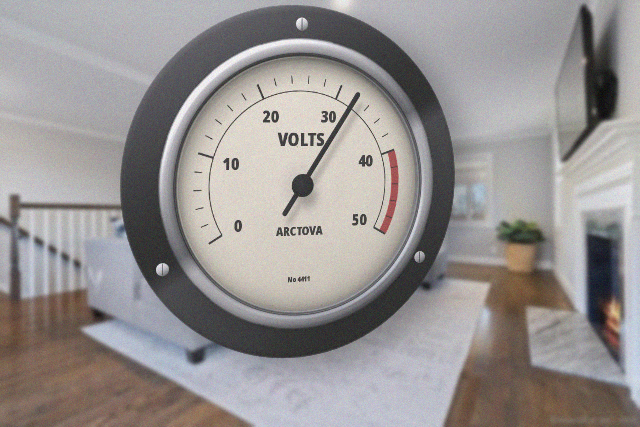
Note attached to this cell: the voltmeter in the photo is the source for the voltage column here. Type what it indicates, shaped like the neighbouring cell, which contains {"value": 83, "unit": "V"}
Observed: {"value": 32, "unit": "V"}
